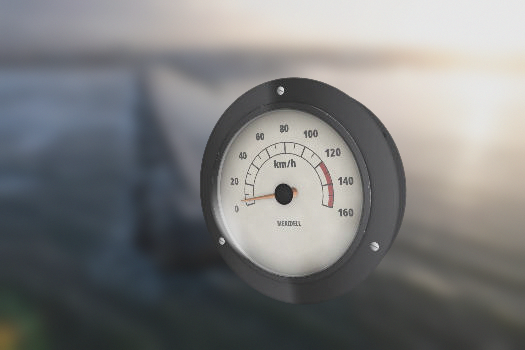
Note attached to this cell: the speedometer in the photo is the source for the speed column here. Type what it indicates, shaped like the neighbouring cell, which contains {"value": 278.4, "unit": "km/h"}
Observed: {"value": 5, "unit": "km/h"}
